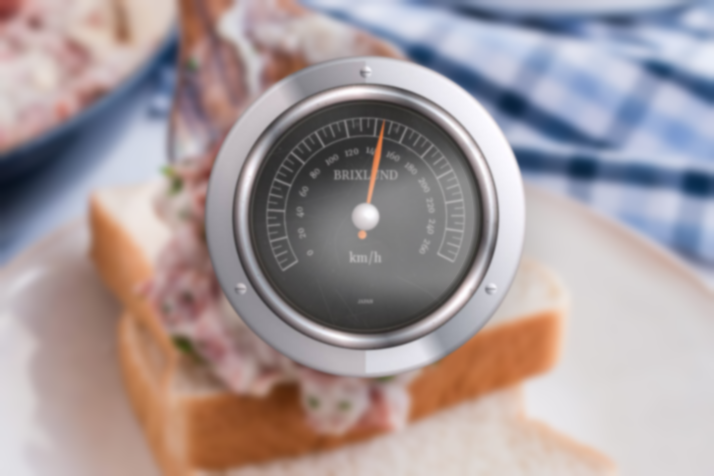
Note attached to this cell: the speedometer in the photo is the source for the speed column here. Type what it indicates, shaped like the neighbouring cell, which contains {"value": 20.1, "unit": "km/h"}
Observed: {"value": 145, "unit": "km/h"}
